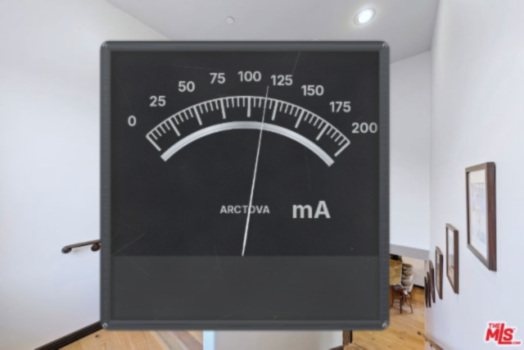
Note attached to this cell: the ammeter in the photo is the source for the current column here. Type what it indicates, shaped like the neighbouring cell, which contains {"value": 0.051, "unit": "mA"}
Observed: {"value": 115, "unit": "mA"}
